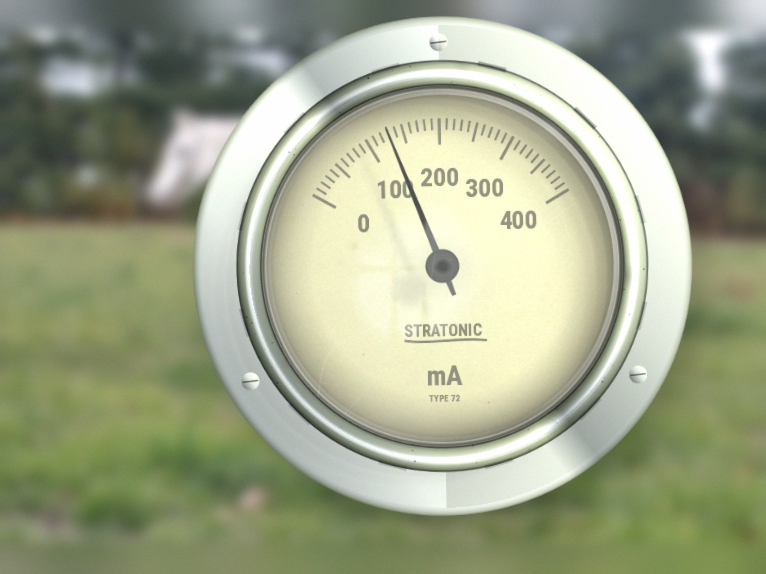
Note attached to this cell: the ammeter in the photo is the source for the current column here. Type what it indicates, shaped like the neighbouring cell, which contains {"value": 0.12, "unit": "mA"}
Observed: {"value": 130, "unit": "mA"}
